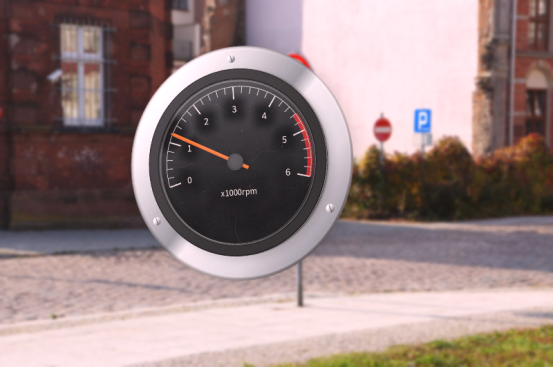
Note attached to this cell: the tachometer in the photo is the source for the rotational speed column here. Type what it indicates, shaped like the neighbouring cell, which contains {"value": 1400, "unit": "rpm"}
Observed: {"value": 1200, "unit": "rpm"}
